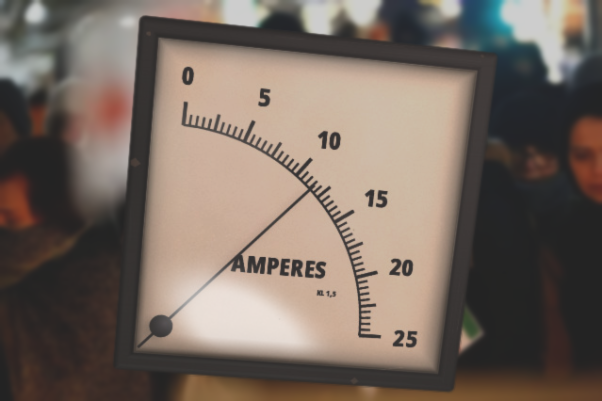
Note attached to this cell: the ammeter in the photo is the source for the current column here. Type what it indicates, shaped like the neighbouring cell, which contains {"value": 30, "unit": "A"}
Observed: {"value": 11.5, "unit": "A"}
